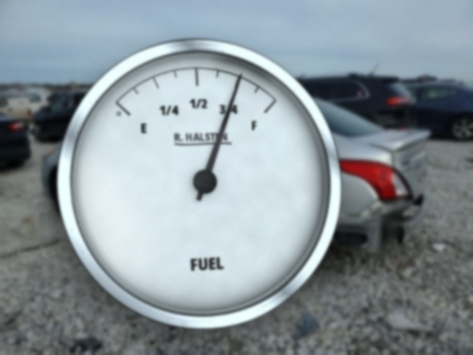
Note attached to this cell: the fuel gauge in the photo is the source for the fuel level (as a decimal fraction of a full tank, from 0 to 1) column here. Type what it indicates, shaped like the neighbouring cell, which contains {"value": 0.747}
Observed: {"value": 0.75}
